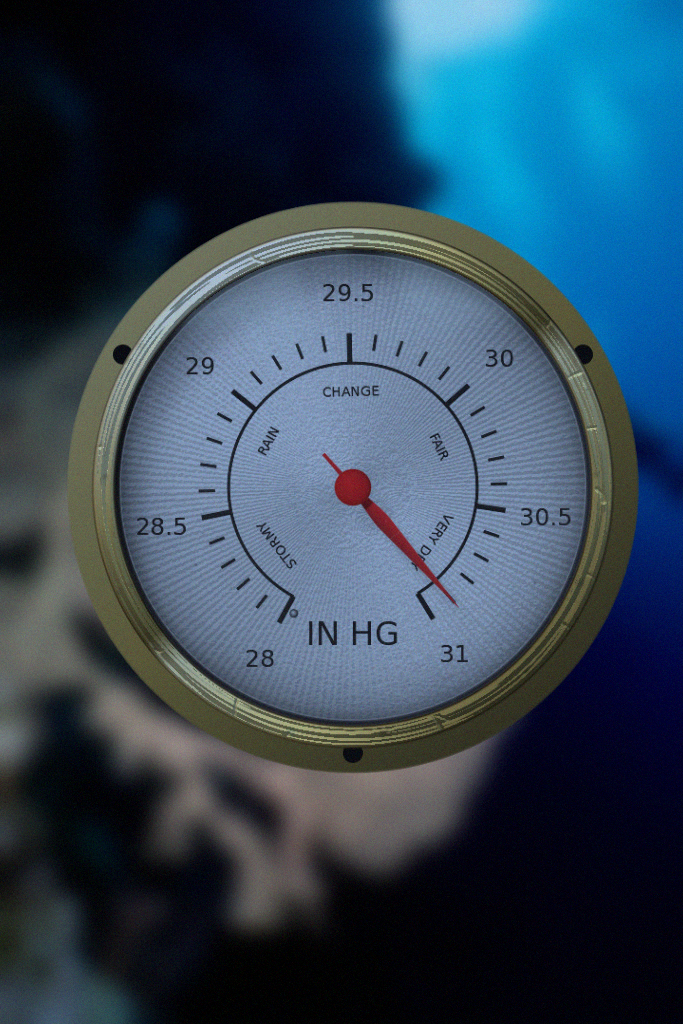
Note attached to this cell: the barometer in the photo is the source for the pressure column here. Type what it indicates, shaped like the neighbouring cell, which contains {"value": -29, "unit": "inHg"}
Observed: {"value": 30.9, "unit": "inHg"}
